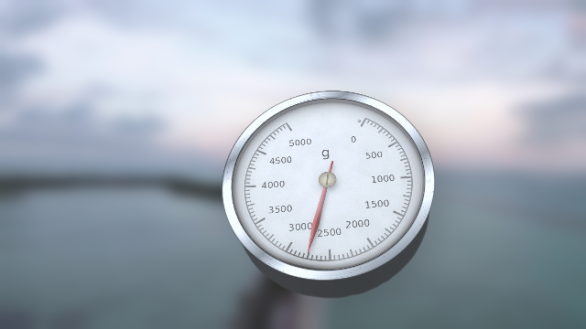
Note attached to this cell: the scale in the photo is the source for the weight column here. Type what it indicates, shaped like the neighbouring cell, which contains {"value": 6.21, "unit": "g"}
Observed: {"value": 2750, "unit": "g"}
